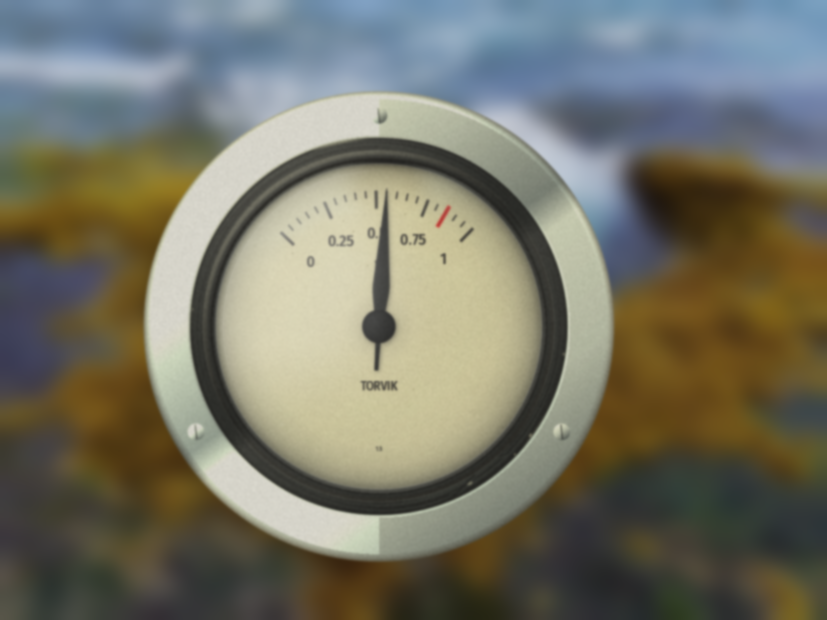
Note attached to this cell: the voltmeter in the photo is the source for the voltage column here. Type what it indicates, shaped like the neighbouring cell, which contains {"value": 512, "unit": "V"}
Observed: {"value": 0.55, "unit": "V"}
